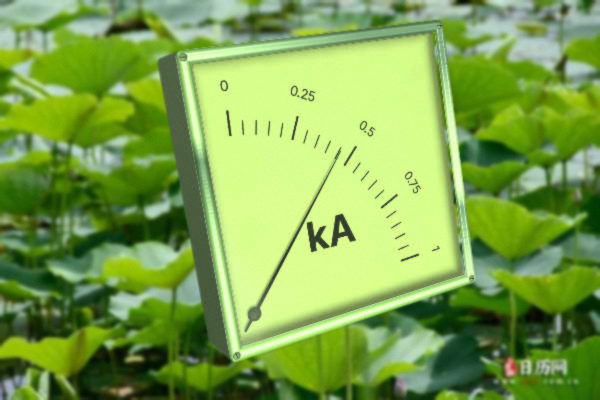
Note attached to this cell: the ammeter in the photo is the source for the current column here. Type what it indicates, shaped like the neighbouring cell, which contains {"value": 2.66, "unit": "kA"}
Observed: {"value": 0.45, "unit": "kA"}
